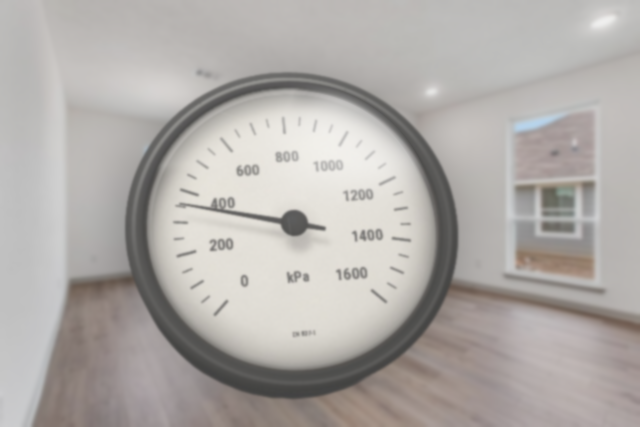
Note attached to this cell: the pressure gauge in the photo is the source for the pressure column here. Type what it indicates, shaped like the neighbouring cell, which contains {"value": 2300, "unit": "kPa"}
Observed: {"value": 350, "unit": "kPa"}
